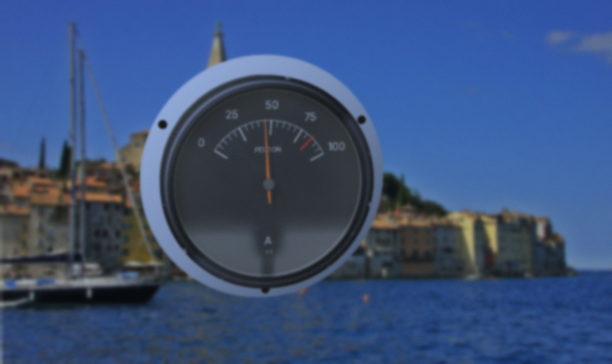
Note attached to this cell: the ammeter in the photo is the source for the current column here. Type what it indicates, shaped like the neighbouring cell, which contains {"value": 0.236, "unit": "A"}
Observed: {"value": 45, "unit": "A"}
